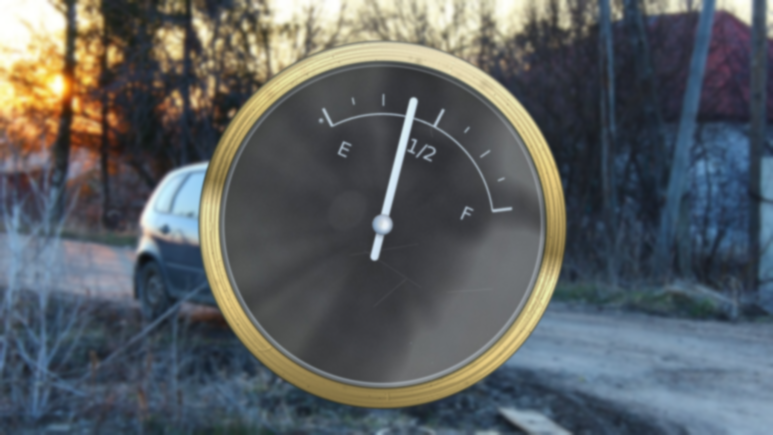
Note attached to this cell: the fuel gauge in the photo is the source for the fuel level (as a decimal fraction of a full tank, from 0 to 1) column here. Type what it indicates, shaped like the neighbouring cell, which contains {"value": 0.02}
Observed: {"value": 0.375}
